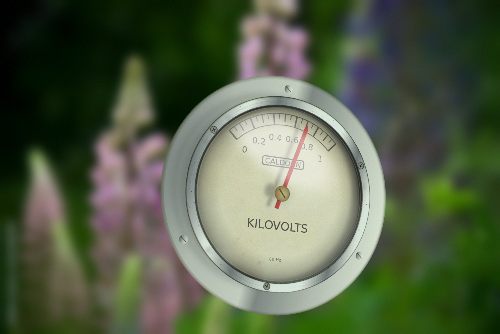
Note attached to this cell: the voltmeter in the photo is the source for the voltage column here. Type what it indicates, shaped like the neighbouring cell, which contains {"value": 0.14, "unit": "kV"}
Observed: {"value": 0.7, "unit": "kV"}
